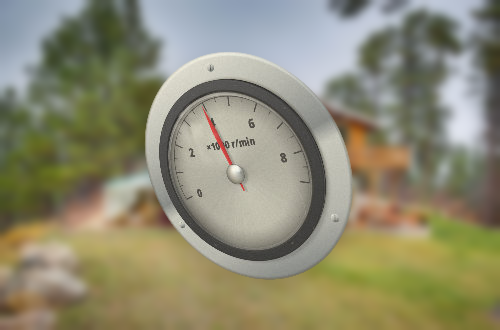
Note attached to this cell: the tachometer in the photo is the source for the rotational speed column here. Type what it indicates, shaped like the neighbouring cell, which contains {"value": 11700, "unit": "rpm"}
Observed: {"value": 4000, "unit": "rpm"}
